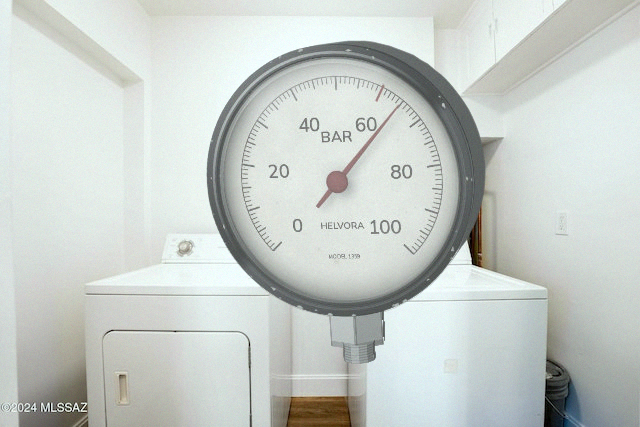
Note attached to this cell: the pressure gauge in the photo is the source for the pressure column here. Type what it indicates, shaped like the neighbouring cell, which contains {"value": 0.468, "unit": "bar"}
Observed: {"value": 65, "unit": "bar"}
